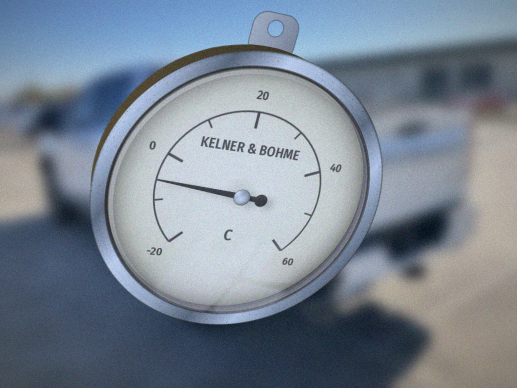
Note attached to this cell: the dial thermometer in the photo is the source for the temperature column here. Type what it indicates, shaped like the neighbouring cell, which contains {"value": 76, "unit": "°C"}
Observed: {"value": -5, "unit": "°C"}
